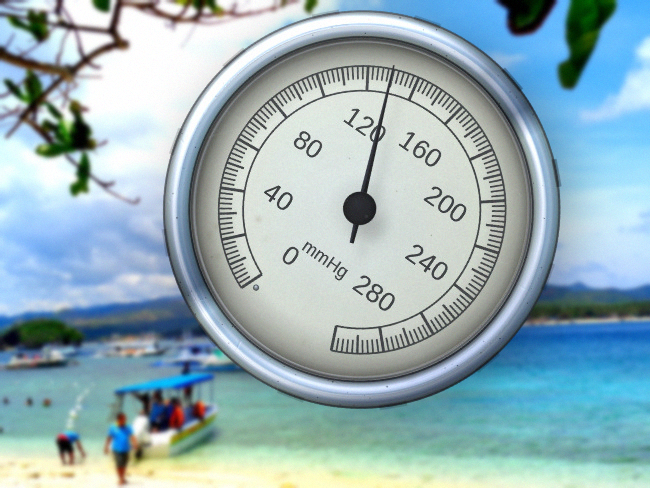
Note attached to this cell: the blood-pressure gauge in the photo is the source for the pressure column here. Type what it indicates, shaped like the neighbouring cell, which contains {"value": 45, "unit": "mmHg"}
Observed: {"value": 130, "unit": "mmHg"}
